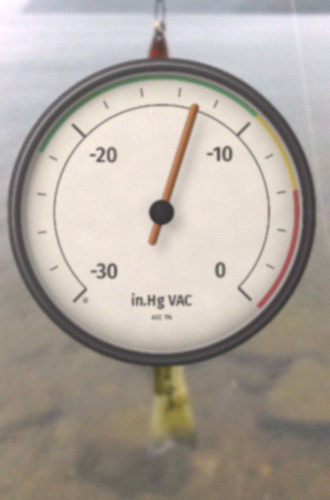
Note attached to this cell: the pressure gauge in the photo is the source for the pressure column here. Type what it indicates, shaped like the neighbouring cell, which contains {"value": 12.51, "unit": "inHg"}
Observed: {"value": -13, "unit": "inHg"}
